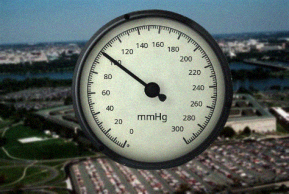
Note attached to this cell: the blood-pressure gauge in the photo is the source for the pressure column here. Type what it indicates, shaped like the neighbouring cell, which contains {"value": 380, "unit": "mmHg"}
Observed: {"value": 100, "unit": "mmHg"}
